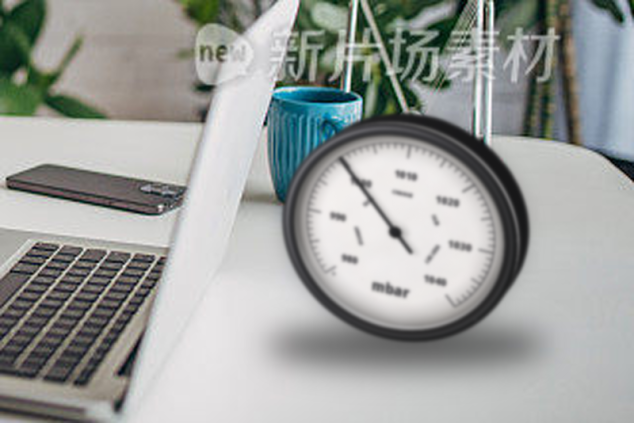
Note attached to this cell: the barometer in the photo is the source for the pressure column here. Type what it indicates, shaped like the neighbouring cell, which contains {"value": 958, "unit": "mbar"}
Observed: {"value": 1000, "unit": "mbar"}
